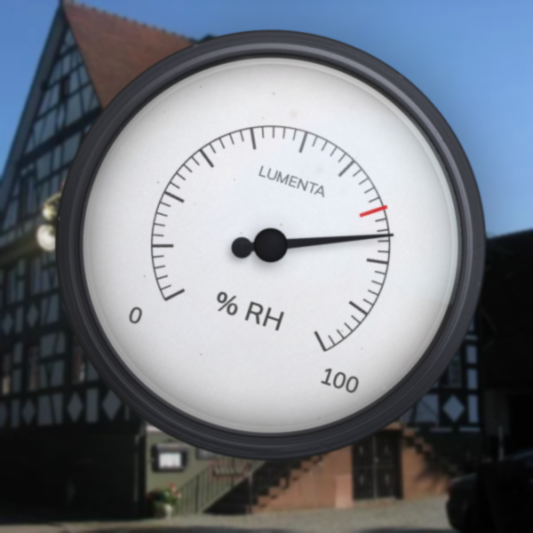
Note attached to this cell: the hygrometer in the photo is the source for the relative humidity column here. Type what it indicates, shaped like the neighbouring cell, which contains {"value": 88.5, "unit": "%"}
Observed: {"value": 75, "unit": "%"}
